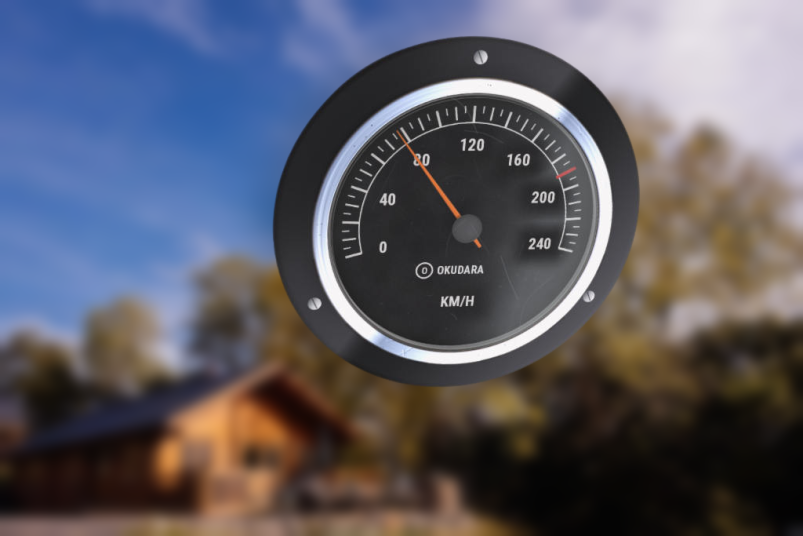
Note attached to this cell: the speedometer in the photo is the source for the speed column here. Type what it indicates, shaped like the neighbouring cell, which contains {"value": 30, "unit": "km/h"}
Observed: {"value": 77.5, "unit": "km/h"}
